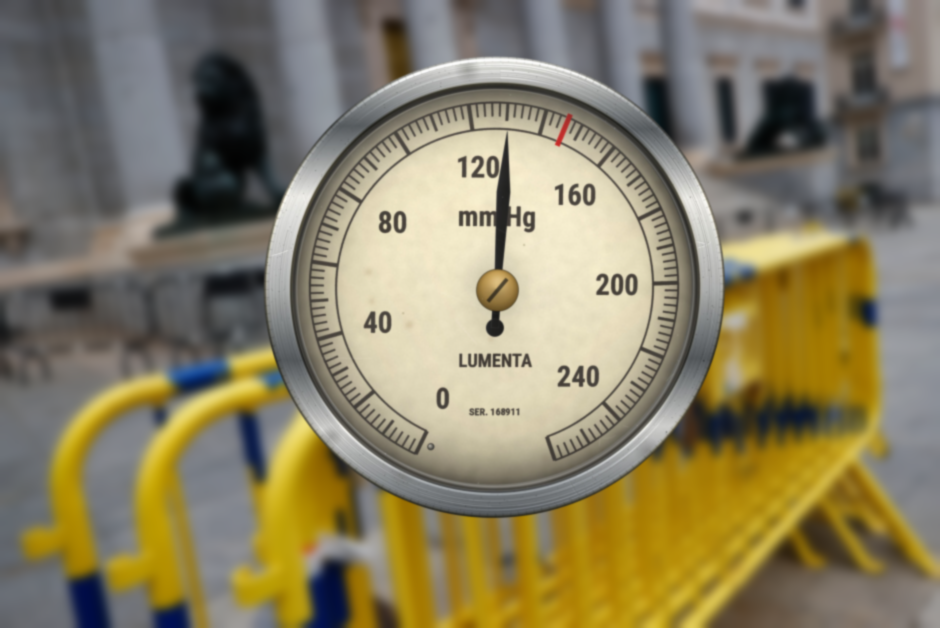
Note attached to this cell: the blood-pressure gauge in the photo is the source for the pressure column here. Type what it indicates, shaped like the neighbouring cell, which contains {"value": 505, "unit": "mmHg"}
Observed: {"value": 130, "unit": "mmHg"}
